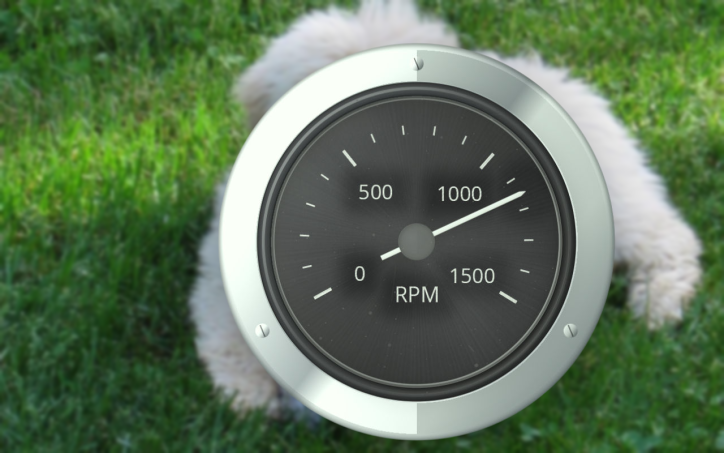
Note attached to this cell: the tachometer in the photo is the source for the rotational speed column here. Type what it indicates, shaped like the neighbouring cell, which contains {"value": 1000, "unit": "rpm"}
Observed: {"value": 1150, "unit": "rpm"}
